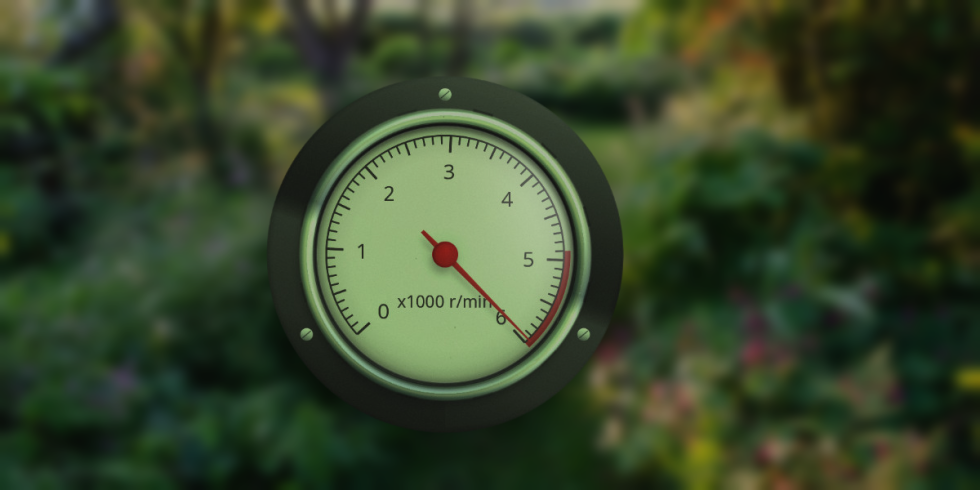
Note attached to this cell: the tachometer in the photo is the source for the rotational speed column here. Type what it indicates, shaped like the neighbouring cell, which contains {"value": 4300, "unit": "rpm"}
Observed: {"value": 5950, "unit": "rpm"}
